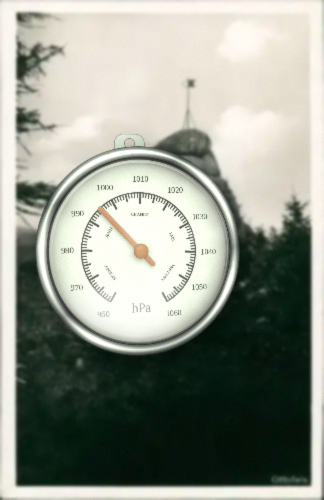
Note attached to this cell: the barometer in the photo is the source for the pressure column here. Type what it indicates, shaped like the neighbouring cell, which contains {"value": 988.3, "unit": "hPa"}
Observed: {"value": 995, "unit": "hPa"}
